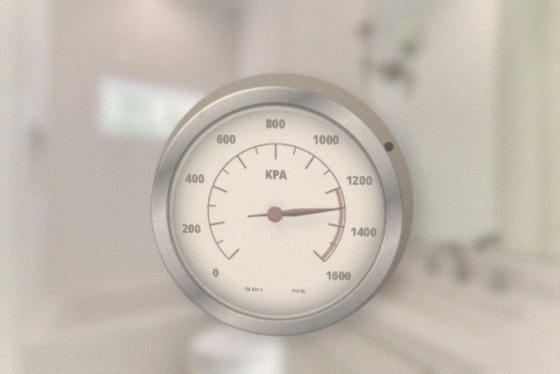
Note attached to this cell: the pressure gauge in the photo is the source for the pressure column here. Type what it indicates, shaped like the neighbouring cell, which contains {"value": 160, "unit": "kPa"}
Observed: {"value": 1300, "unit": "kPa"}
